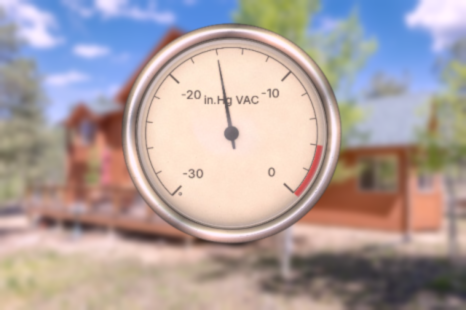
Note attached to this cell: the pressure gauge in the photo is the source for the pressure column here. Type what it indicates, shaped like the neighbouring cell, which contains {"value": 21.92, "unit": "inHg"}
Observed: {"value": -16, "unit": "inHg"}
